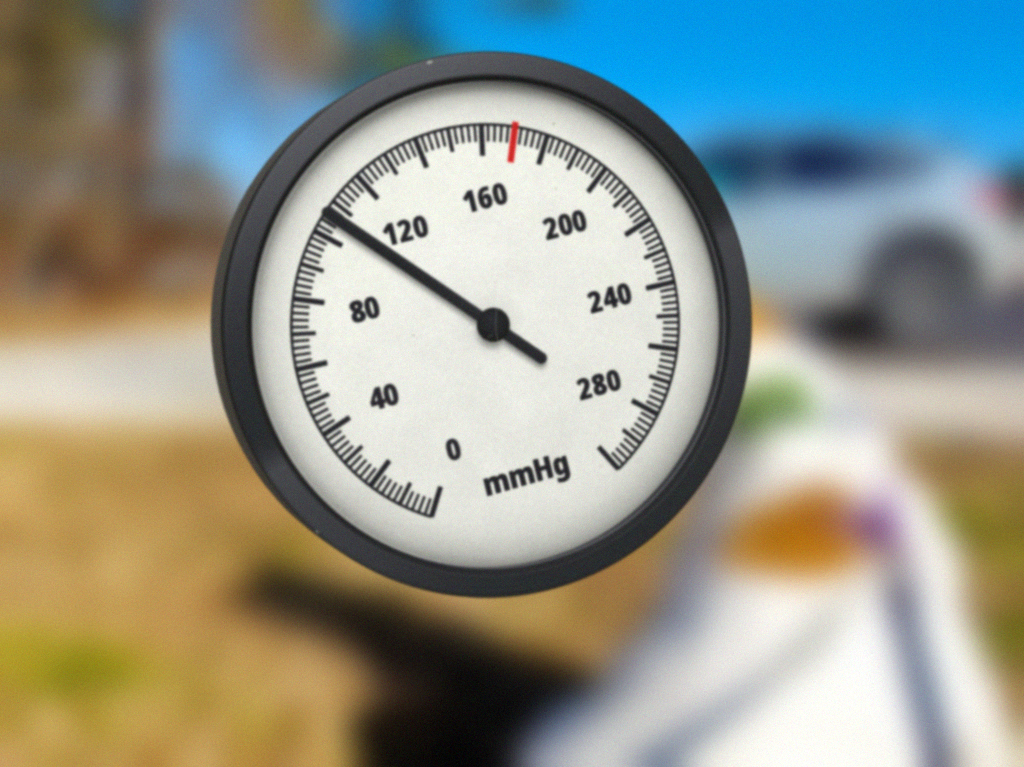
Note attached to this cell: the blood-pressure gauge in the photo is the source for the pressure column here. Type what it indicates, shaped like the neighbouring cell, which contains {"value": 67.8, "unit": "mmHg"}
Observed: {"value": 106, "unit": "mmHg"}
